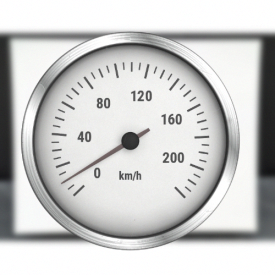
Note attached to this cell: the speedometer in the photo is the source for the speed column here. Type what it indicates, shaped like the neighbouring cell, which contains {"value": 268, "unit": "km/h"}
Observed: {"value": 10, "unit": "km/h"}
